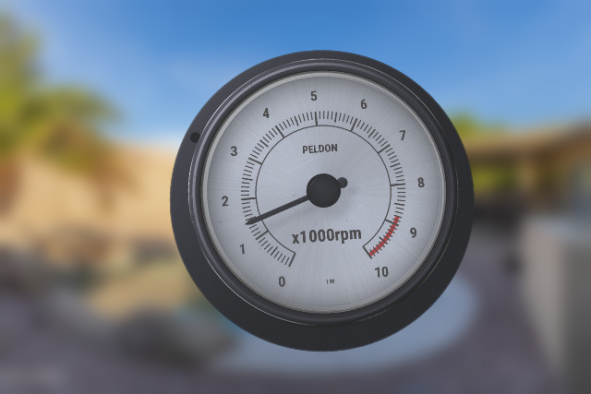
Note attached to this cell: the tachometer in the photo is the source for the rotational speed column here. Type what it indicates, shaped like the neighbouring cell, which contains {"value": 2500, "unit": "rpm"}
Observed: {"value": 1400, "unit": "rpm"}
